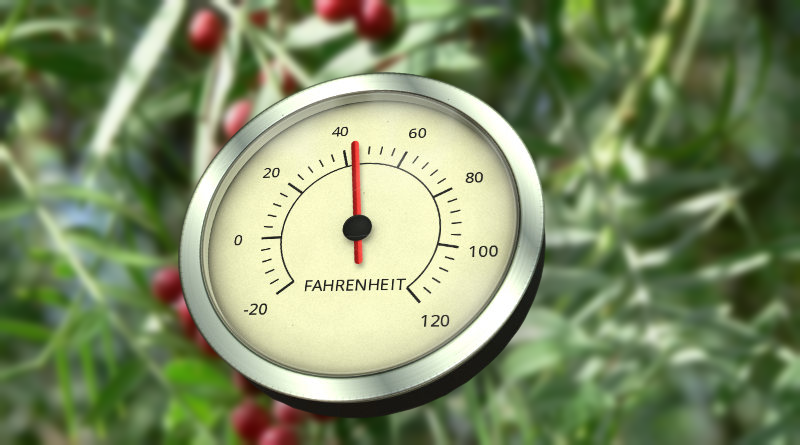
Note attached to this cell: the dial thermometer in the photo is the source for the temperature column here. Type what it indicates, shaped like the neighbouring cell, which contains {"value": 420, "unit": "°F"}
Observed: {"value": 44, "unit": "°F"}
